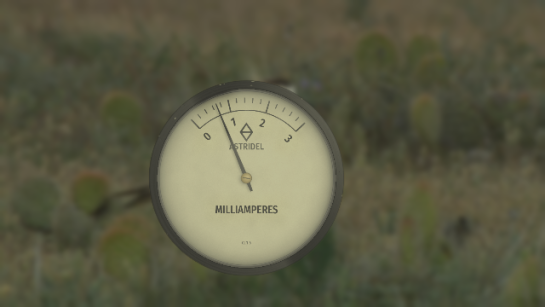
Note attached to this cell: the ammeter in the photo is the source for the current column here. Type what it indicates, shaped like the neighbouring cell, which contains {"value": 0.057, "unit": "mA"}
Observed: {"value": 0.7, "unit": "mA"}
